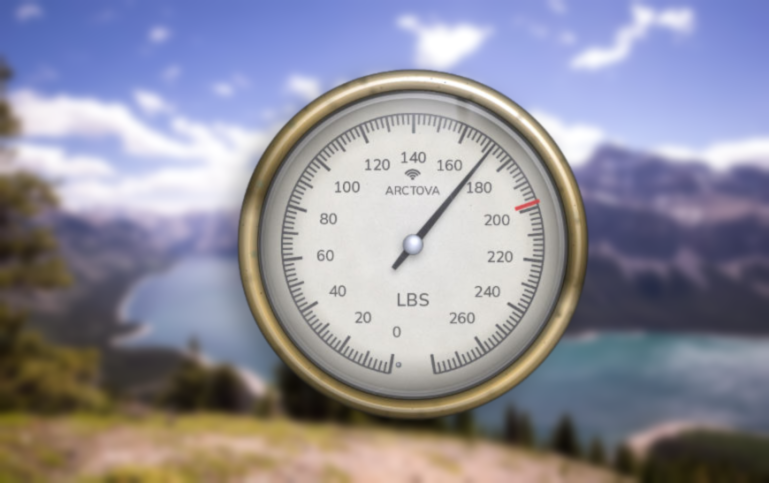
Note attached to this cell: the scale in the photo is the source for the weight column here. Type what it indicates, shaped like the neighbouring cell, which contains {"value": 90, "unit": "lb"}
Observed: {"value": 172, "unit": "lb"}
